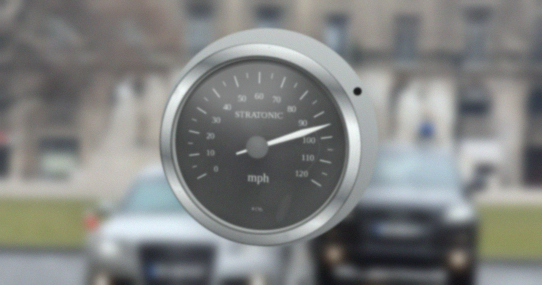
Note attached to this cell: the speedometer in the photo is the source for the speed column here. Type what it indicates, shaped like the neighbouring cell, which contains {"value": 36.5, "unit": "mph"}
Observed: {"value": 95, "unit": "mph"}
